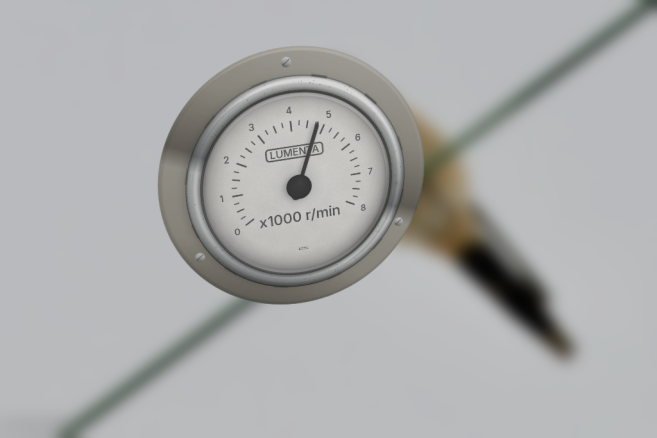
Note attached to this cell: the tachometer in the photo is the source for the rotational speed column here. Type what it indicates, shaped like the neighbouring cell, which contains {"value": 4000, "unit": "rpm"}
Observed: {"value": 4750, "unit": "rpm"}
